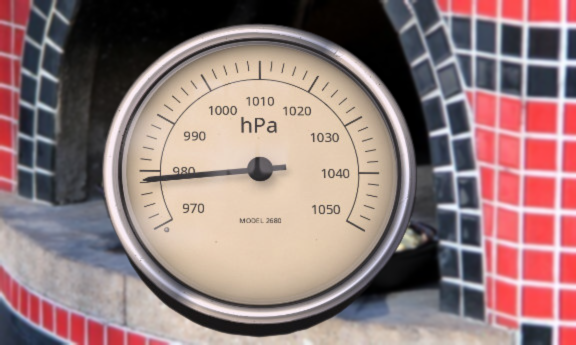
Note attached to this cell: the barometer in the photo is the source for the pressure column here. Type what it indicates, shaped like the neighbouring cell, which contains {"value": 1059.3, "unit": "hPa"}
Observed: {"value": 978, "unit": "hPa"}
